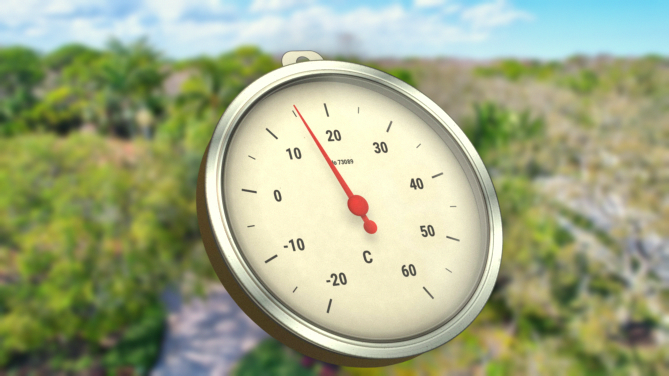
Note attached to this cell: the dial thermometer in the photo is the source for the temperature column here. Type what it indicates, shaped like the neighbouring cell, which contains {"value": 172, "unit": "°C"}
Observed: {"value": 15, "unit": "°C"}
